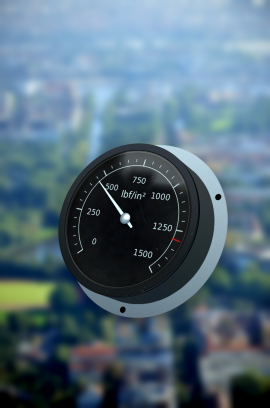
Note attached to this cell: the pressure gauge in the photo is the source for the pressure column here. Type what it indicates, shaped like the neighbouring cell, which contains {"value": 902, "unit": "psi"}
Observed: {"value": 450, "unit": "psi"}
